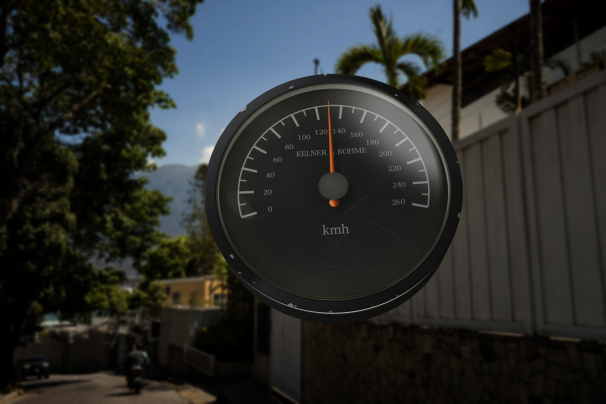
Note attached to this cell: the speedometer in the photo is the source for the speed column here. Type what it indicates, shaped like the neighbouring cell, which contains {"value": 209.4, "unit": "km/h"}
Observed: {"value": 130, "unit": "km/h"}
